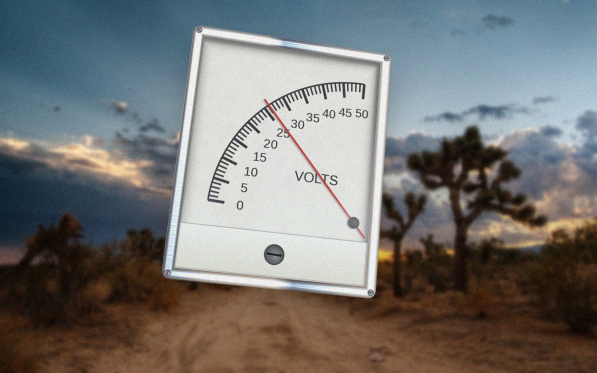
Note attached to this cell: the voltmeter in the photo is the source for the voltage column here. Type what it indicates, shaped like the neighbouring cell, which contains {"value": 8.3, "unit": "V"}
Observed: {"value": 26, "unit": "V"}
